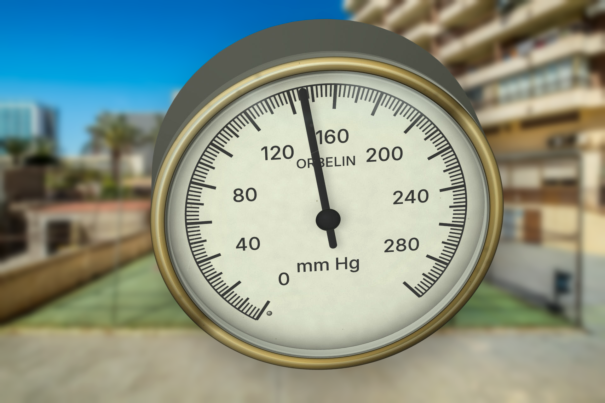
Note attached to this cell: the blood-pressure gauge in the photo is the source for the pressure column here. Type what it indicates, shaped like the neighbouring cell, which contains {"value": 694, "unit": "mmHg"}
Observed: {"value": 146, "unit": "mmHg"}
